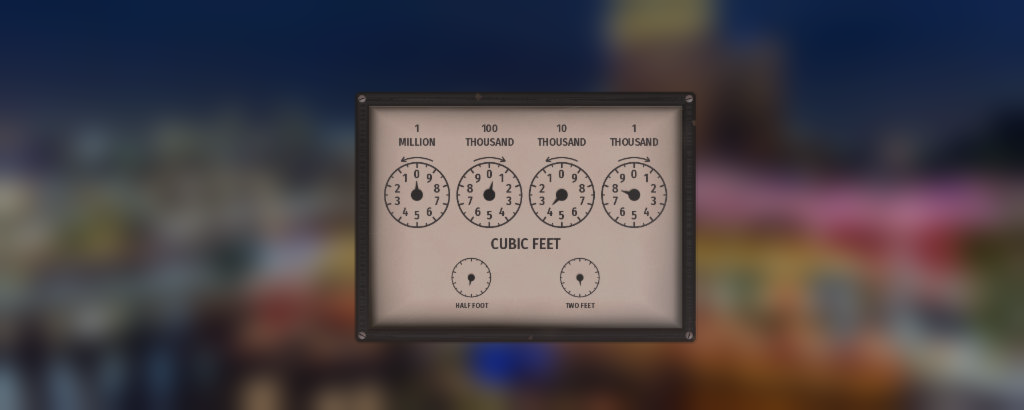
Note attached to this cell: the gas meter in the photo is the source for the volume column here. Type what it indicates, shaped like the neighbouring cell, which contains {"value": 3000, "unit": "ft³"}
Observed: {"value": 3800, "unit": "ft³"}
